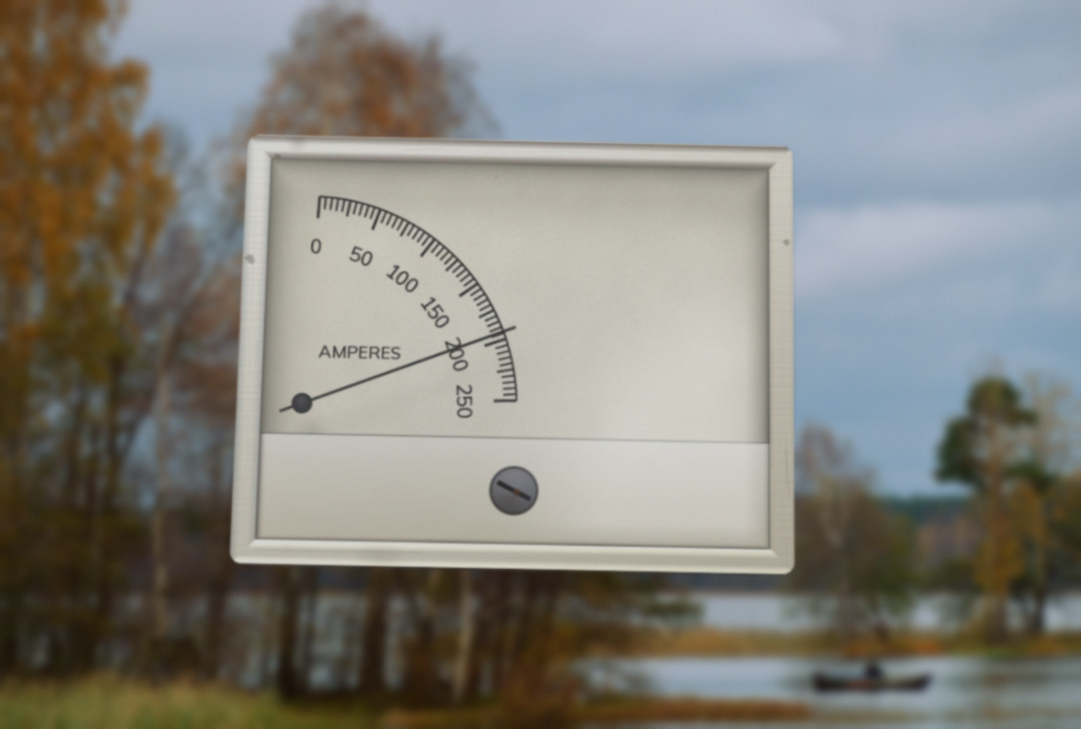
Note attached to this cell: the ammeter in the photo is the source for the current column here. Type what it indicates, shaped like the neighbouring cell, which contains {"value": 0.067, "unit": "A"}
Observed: {"value": 195, "unit": "A"}
